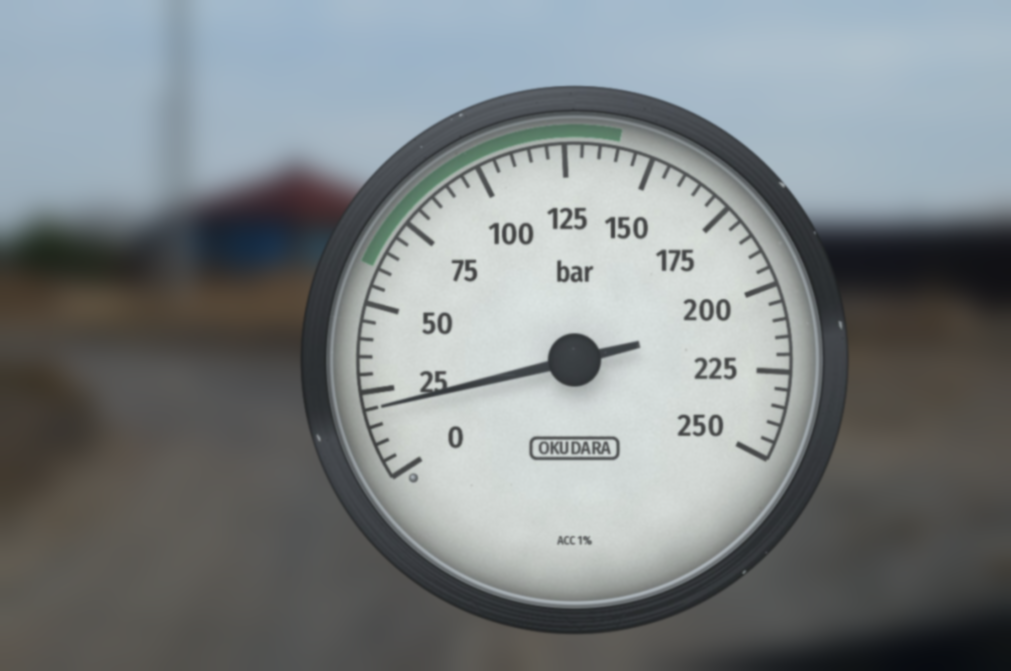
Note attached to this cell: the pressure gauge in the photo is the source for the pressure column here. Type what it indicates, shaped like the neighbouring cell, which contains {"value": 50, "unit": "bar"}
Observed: {"value": 20, "unit": "bar"}
